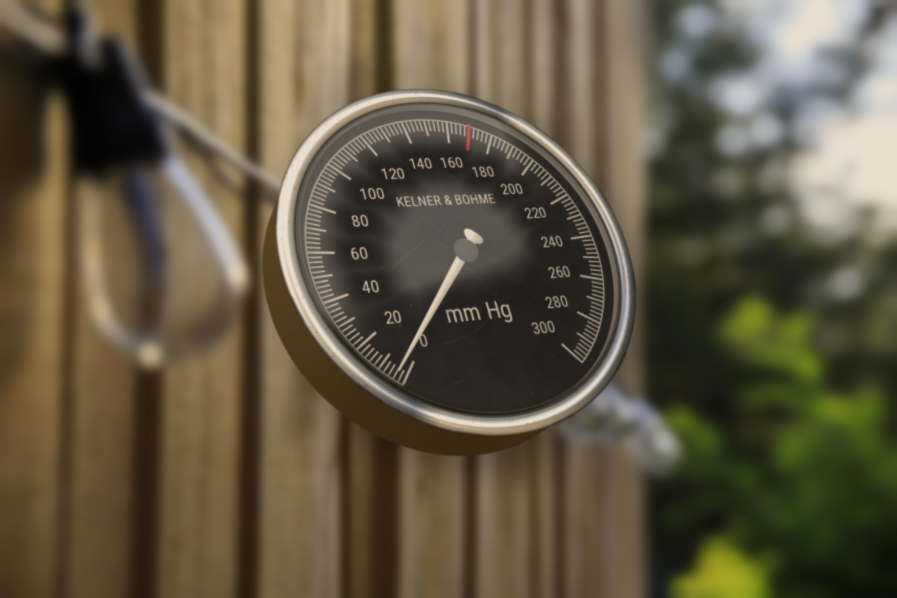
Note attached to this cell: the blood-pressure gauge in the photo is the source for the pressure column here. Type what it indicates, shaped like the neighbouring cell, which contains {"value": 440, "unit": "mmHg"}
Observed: {"value": 4, "unit": "mmHg"}
